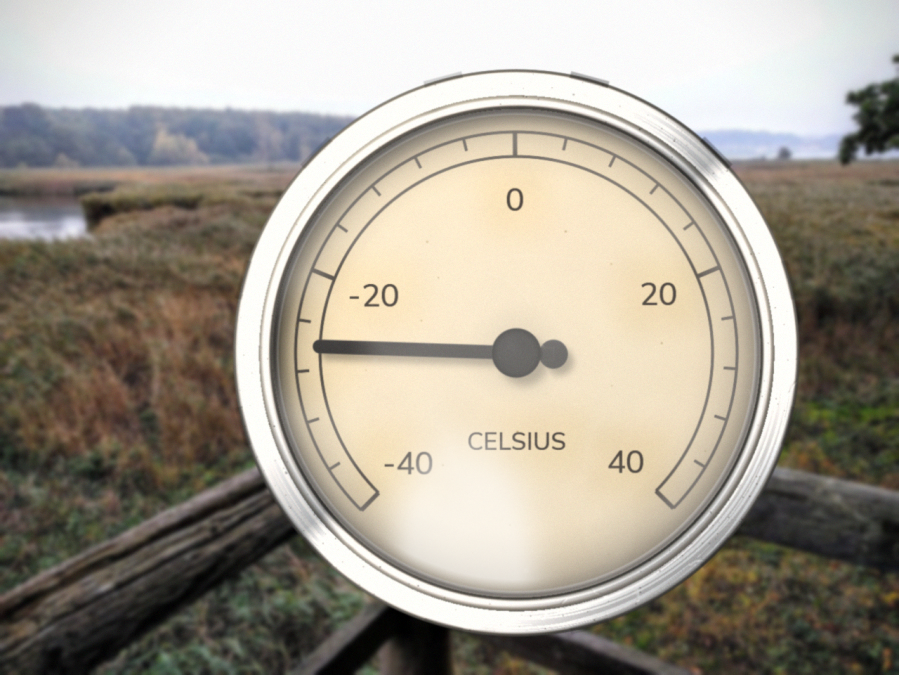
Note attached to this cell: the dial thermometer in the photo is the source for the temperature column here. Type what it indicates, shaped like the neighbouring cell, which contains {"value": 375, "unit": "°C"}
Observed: {"value": -26, "unit": "°C"}
